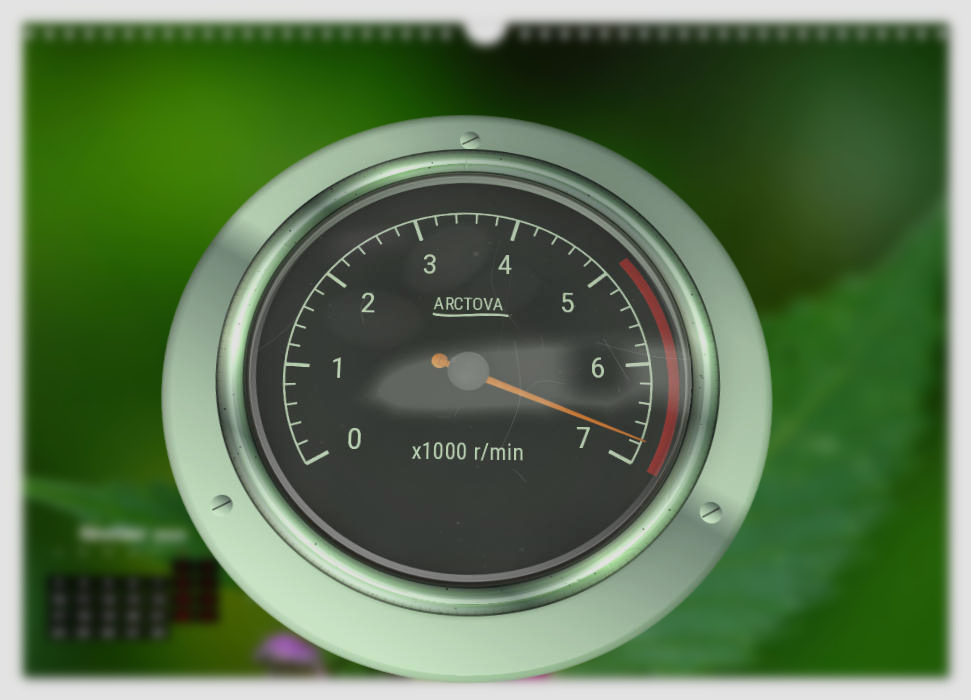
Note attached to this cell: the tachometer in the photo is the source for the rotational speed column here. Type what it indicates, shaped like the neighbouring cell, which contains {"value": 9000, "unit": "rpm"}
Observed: {"value": 6800, "unit": "rpm"}
